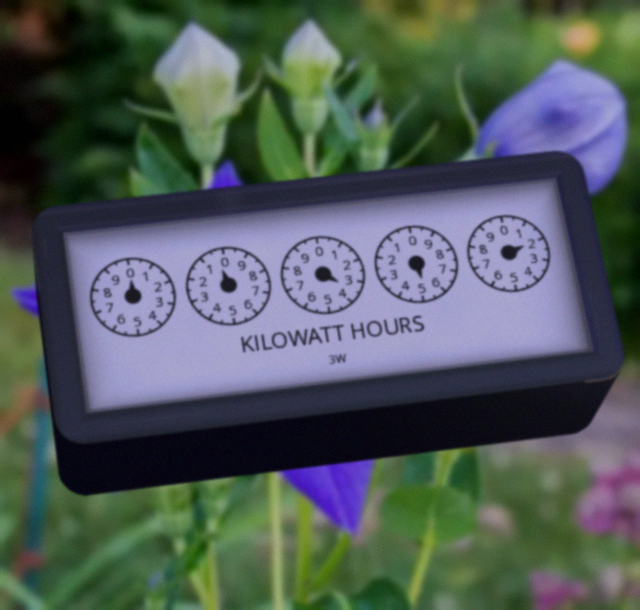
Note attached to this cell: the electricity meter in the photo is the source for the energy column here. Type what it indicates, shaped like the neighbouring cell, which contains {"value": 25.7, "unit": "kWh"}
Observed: {"value": 352, "unit": "kWh"}
